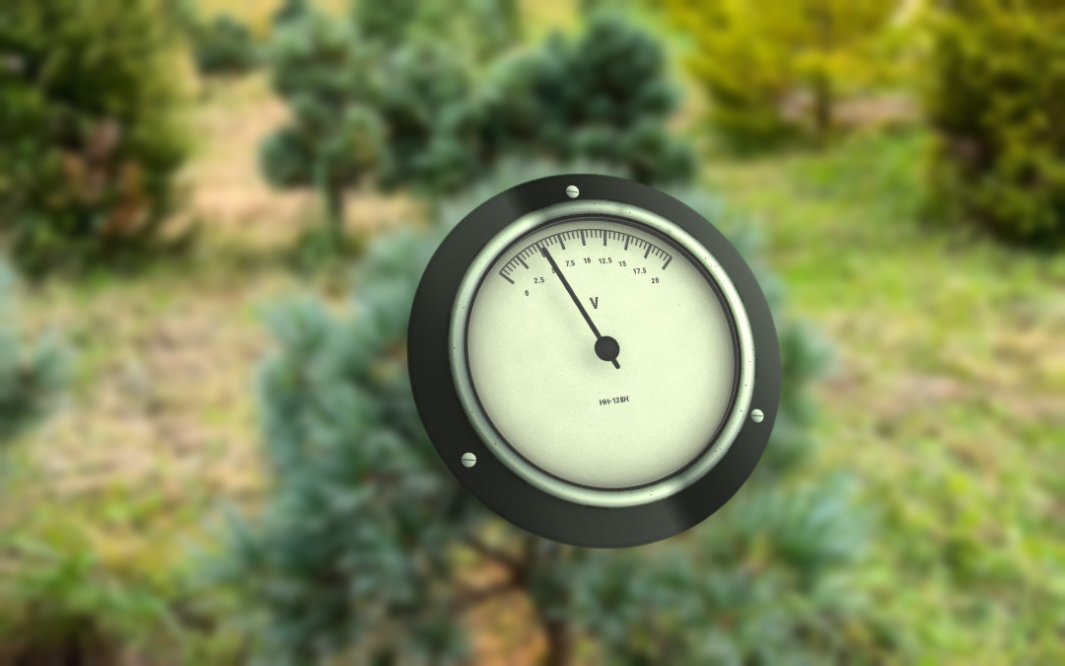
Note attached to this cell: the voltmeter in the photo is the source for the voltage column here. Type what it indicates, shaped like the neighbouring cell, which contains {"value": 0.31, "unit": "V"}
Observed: {"value": 5, "unit": "V"}
